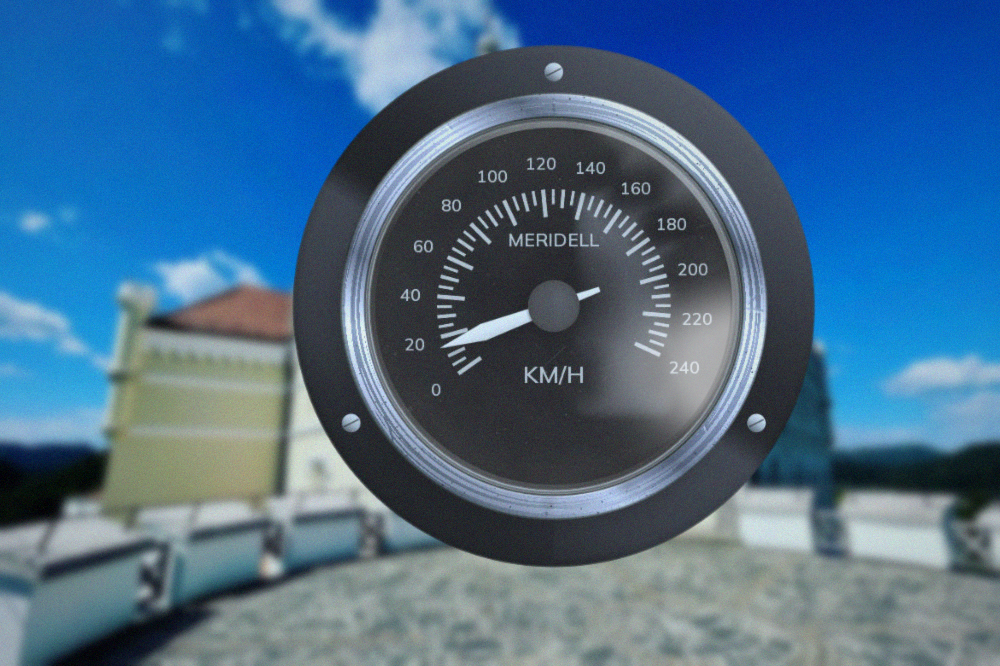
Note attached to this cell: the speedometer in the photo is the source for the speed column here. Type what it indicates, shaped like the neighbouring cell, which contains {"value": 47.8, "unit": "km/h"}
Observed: {"value": 15, "unit": "km/h"}
